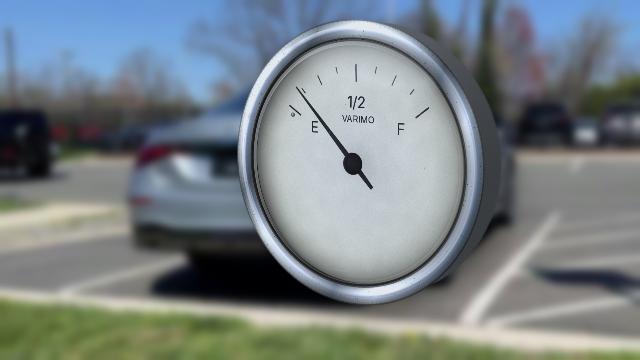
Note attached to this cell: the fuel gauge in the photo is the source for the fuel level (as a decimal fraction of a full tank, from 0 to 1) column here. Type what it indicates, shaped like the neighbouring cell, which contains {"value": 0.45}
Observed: {"value": 0.125}
